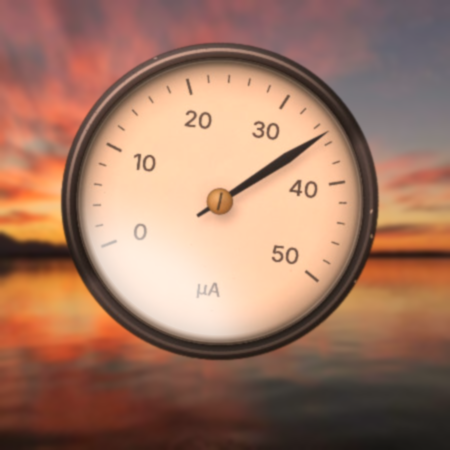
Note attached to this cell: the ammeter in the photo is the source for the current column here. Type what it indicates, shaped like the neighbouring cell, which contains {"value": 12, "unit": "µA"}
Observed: {"value": 35, "unit": "µA"}
